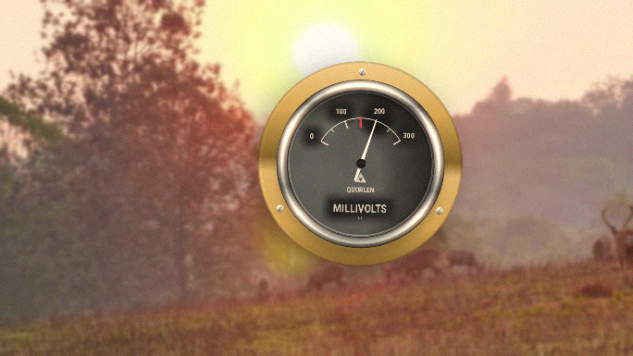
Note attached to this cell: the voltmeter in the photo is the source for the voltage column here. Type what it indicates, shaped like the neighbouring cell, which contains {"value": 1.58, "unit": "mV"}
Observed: {"value": 200, "unit": "mV"}
